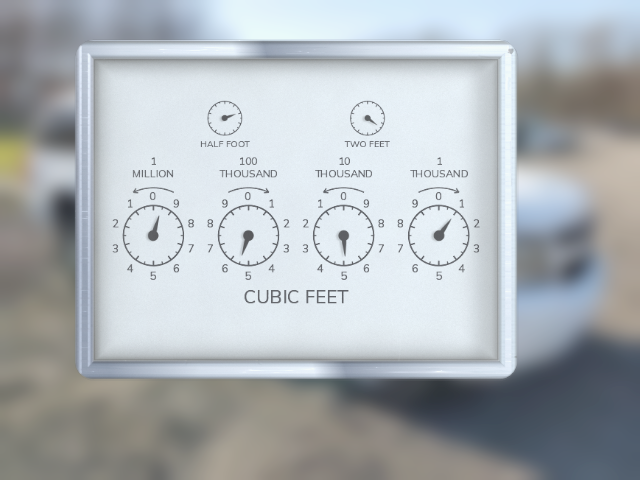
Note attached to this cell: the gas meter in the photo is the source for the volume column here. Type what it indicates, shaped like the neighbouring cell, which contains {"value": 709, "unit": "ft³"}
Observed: {"value": 955100, "unit": "ft³"}
